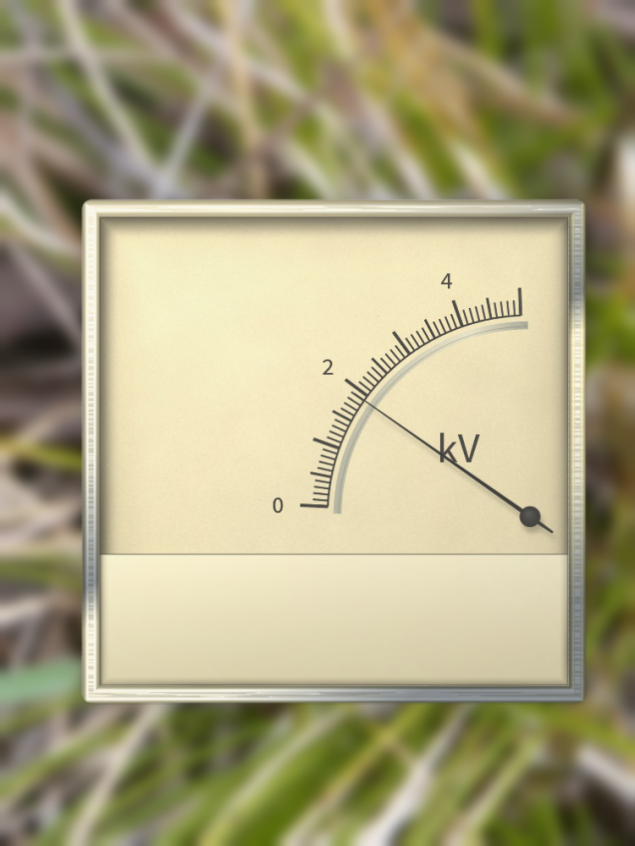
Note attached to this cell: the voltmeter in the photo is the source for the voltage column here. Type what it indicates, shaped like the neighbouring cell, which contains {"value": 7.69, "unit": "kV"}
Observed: {"value": 1.9, "unit": "kV"}
